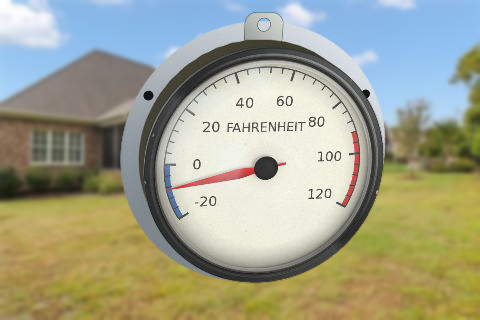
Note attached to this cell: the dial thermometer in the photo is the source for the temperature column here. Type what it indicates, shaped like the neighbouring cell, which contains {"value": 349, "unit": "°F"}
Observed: {"value": -8, "unit": "°F"}
